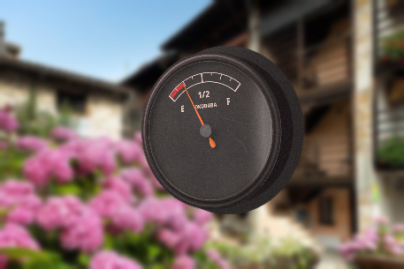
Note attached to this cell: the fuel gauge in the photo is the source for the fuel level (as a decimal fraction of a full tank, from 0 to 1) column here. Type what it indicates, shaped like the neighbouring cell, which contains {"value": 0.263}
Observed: {"value": 0.25}
